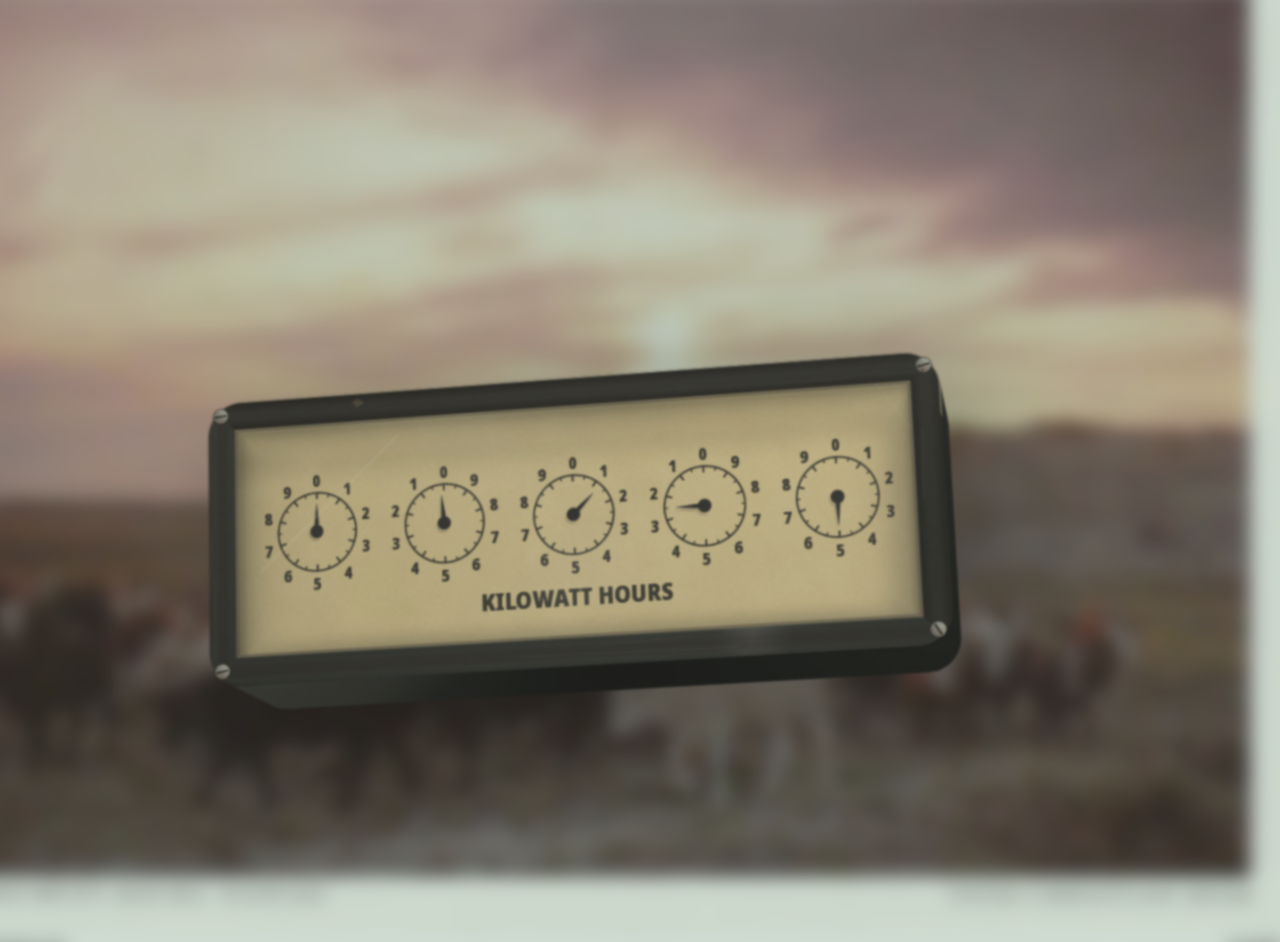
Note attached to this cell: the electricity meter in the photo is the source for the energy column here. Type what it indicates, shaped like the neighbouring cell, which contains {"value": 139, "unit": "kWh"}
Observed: {"value": 125, "unit": "kWh"}
